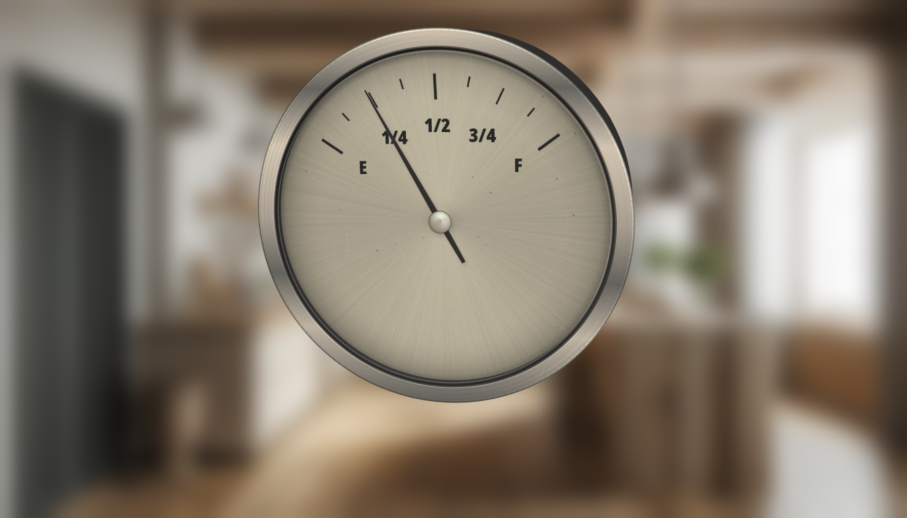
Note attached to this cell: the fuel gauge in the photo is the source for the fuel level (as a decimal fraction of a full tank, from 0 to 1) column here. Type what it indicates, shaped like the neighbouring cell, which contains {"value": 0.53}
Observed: {"value": 0.25}
